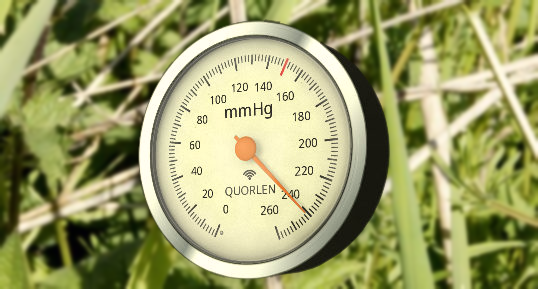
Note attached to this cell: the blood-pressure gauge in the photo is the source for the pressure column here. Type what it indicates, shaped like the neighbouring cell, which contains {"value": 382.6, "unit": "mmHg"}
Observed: {"value": 240, "unit": "mmHg"}
